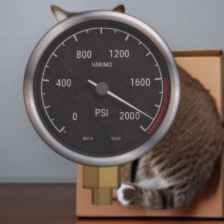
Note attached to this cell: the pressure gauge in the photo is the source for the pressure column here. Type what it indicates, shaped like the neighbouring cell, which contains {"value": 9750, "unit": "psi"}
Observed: {"value": 1900, "unit": "psi"}
